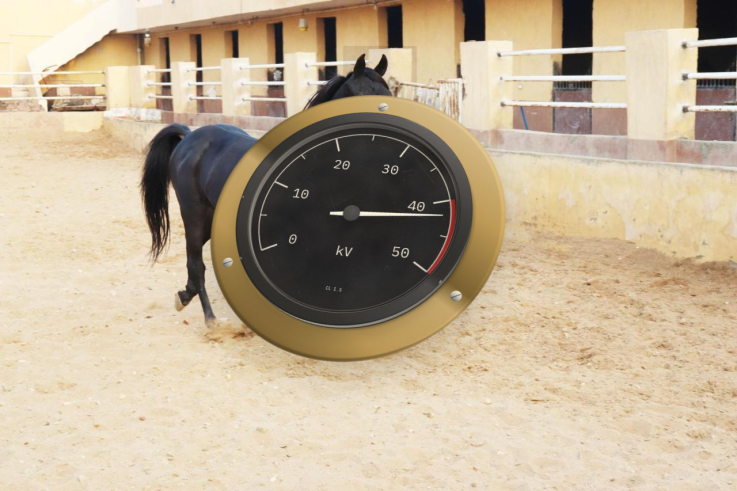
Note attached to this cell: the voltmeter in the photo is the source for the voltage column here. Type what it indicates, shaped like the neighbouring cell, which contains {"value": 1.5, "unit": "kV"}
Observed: {"value": 42.5, "unit": "kV"}
